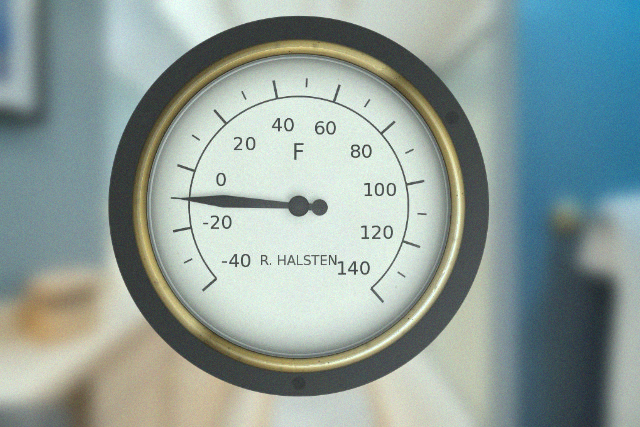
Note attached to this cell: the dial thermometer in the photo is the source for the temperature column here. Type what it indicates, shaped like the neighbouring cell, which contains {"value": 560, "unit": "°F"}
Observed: {"value": -10, "unit": "°F"}
